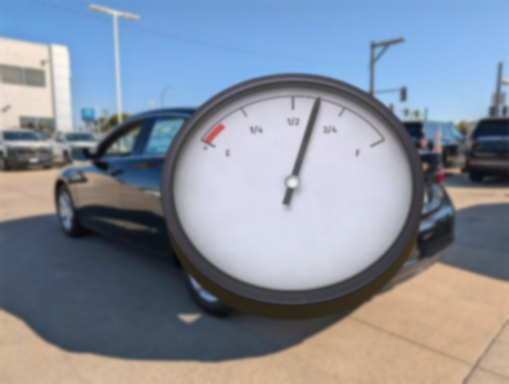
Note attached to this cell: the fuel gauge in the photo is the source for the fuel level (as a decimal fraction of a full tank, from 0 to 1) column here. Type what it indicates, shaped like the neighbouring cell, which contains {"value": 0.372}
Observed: {"value": 0.625}
